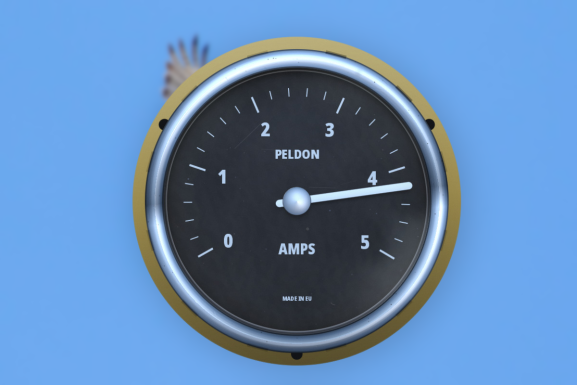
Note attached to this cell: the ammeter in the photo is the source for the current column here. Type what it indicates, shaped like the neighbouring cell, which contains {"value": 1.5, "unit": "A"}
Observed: {"value": 4.2, "unit": "A"}
